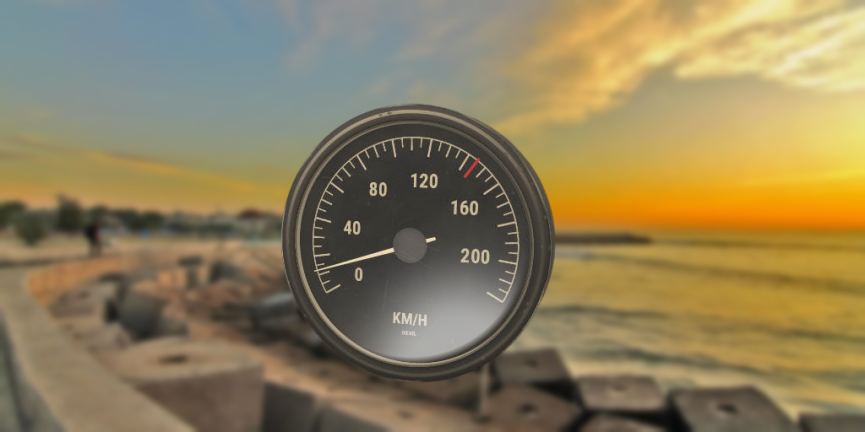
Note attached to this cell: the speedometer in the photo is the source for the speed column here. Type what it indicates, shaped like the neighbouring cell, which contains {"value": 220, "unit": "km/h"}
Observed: {"value": 12.5, "unit": "km/h"}
